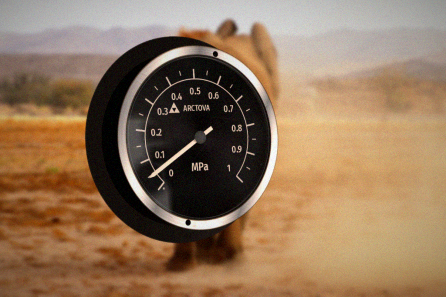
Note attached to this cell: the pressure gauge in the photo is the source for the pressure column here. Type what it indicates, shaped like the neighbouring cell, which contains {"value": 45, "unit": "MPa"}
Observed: {"value": 0.05, "unit": "MPa"}
